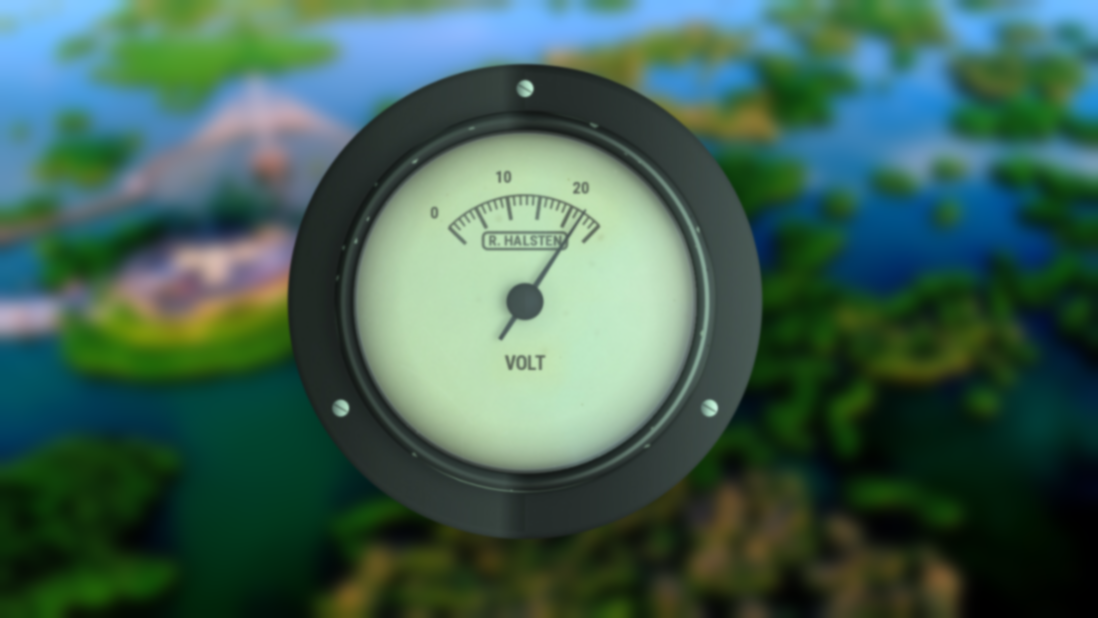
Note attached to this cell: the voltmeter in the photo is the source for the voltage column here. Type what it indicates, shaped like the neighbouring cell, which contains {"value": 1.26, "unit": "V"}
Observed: {"value": 22, "unit": "V"}
